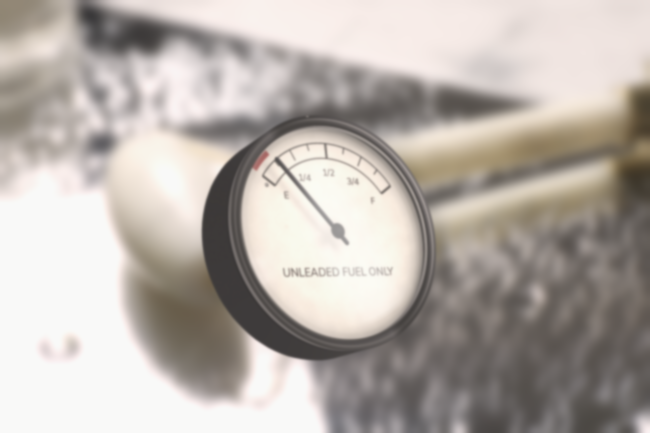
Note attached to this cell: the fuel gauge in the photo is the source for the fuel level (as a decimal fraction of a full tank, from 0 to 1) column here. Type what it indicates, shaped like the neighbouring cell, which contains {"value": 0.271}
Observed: {"value": 0.125}
